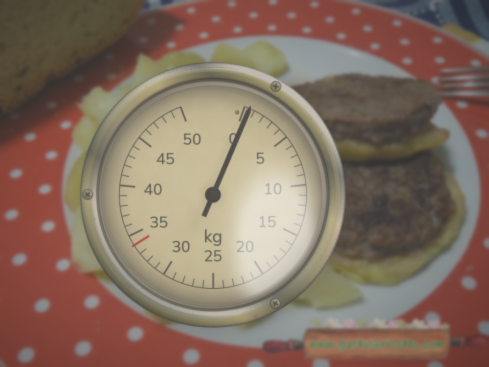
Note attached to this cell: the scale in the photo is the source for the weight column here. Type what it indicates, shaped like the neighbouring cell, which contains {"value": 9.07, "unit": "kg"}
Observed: {"value": 0.5, "unit": "kg"}
